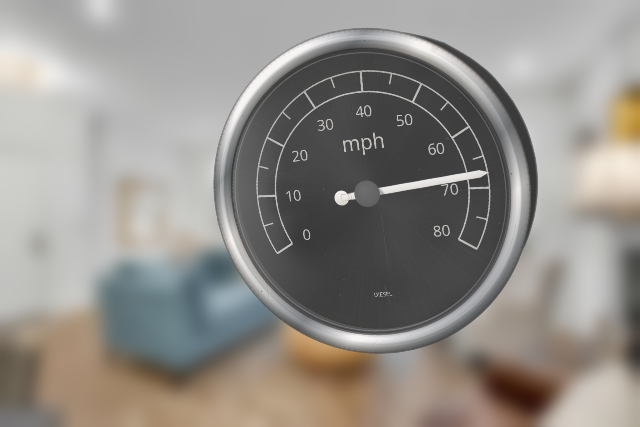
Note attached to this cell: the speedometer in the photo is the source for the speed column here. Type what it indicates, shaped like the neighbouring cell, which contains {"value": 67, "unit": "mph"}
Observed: {"value": 67.5, "unit": "mph"}
